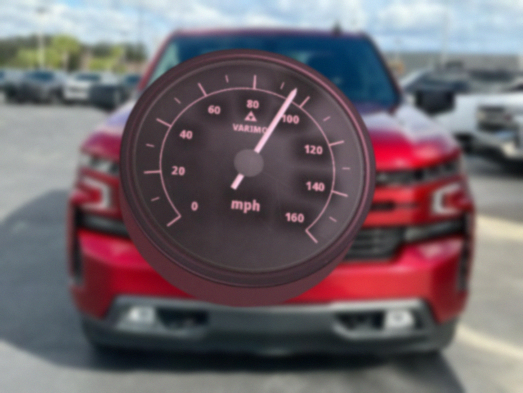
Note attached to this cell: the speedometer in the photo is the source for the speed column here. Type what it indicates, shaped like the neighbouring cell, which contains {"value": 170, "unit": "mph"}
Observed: {"value": 95, "unit": "mph"}
